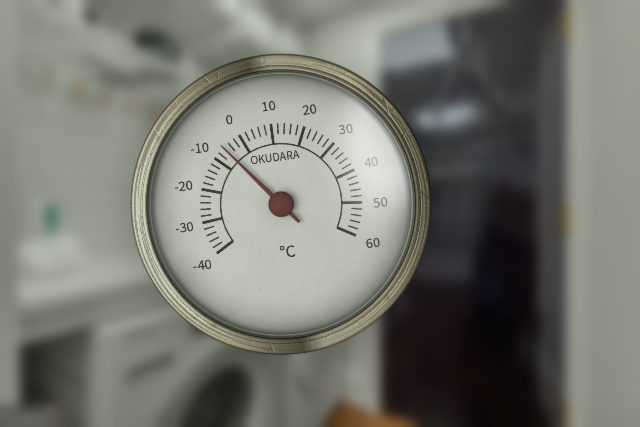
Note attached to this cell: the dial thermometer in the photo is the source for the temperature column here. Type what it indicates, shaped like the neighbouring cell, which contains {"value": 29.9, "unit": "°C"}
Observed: {"value": -6, "unit": "°C"}
